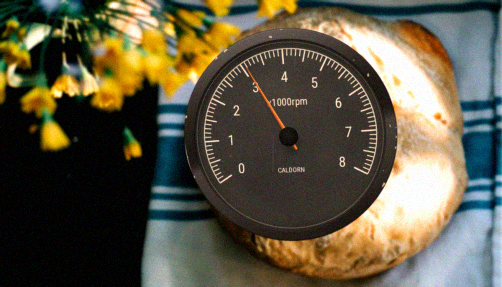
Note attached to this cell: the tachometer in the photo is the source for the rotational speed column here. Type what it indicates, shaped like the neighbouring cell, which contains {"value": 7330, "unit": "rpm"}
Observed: {"value": 3100, "unit": "rpm"}
